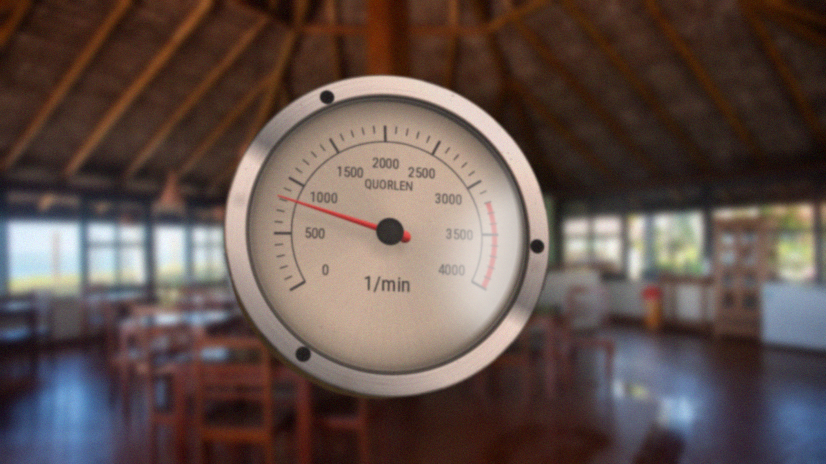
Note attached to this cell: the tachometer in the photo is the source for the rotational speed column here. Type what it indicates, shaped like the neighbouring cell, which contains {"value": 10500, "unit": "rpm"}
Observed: {"value": 800, "unit": "rpm"}
